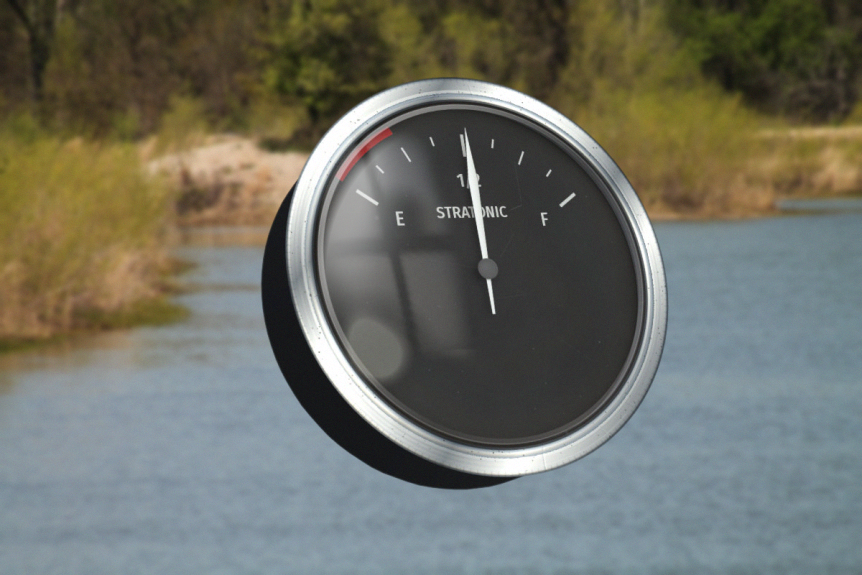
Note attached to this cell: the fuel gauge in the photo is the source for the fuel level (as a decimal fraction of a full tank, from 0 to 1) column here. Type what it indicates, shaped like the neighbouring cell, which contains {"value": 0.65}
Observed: {"value": 0.5}
